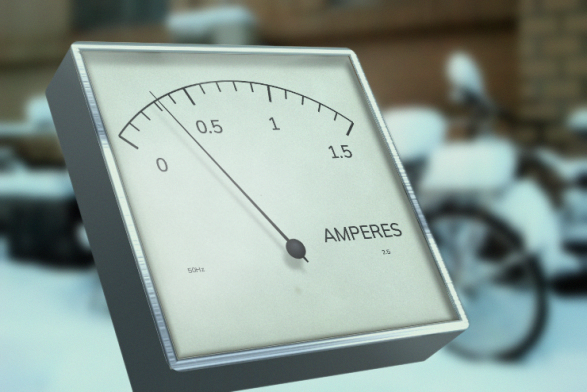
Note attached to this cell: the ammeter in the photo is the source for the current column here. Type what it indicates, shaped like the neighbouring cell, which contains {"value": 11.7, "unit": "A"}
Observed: {"value": 0.3, "unit": "A"}
